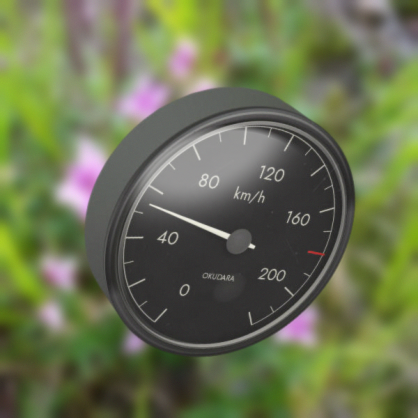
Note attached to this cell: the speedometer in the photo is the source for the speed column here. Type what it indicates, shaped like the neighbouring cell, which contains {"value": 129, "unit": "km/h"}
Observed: {"value": 55, "unit": "km/h"}
